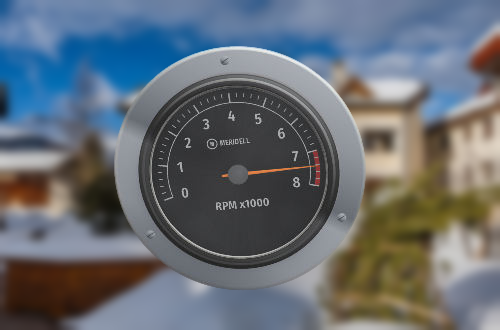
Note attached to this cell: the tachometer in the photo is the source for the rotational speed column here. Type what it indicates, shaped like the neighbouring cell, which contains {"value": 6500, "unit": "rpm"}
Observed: {"value": 7400, "unit": "rpm"}
